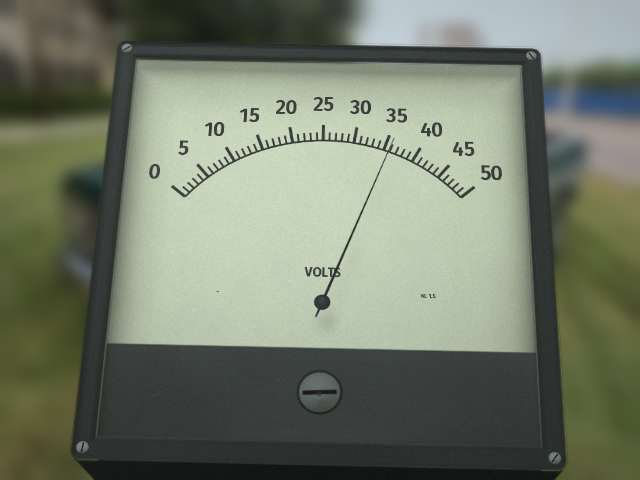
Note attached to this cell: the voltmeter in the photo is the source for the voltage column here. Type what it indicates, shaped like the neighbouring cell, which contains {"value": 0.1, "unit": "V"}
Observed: {"value": 36, "unit": "V"}
